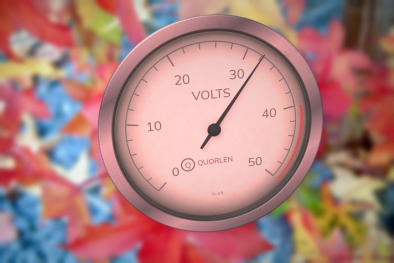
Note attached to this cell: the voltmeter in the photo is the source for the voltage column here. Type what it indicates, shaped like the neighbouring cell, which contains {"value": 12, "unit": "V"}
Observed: {"value": 32, "unit": "V"}
